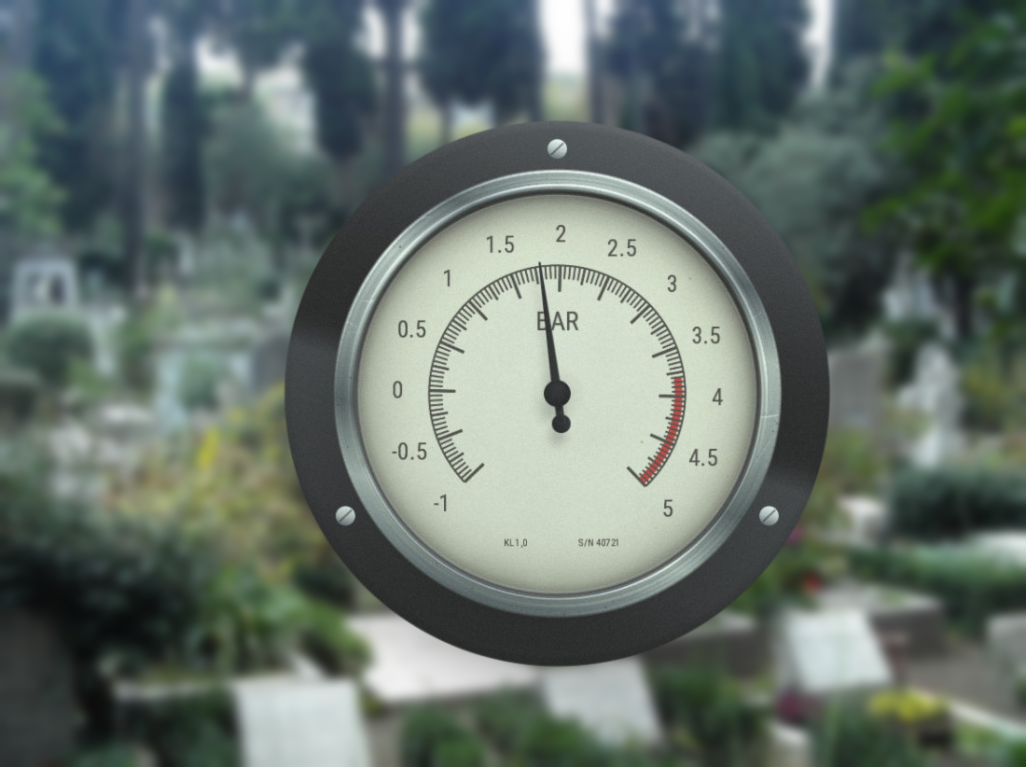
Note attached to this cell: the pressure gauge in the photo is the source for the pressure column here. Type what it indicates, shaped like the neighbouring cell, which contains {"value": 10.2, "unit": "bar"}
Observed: {"value": 1.8, "unit": "bar"}
